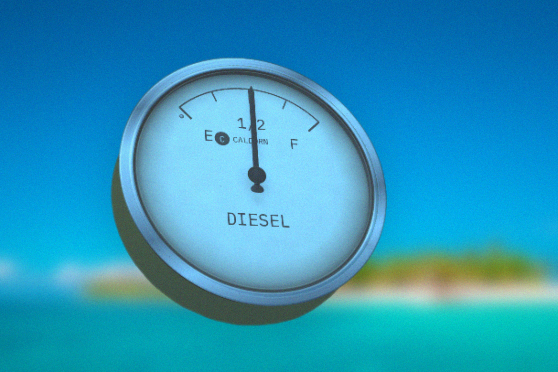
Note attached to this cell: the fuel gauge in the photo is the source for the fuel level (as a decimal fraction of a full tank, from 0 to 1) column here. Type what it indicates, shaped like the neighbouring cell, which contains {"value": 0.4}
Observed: {"value": 0.5}
